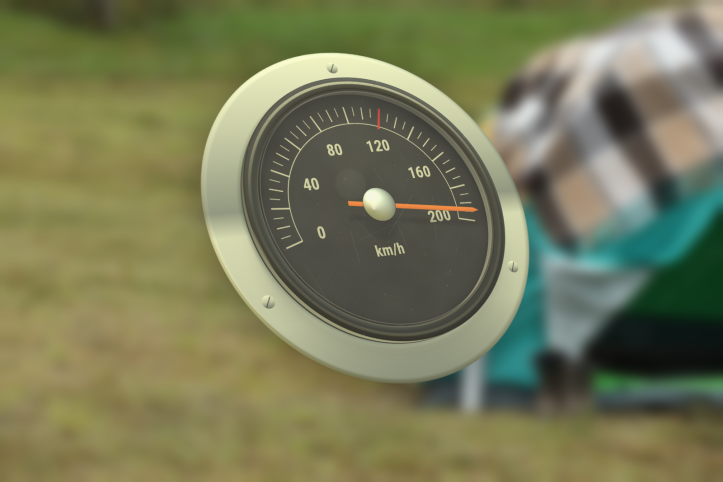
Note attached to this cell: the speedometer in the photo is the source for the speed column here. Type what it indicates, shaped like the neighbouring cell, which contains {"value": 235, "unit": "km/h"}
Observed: {"value": 195, "unit": "km/h"}
